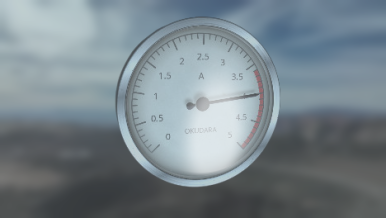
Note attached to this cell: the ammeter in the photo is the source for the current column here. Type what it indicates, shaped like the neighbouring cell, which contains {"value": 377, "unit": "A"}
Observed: {"value": 4, "unit": "A"}
